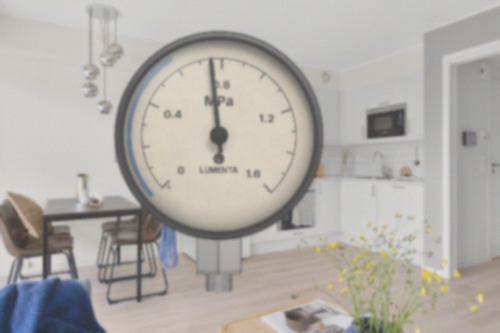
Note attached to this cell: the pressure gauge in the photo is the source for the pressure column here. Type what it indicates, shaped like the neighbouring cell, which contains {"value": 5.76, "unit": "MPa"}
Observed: {"value": 0.75, "unit": "MPa"}
